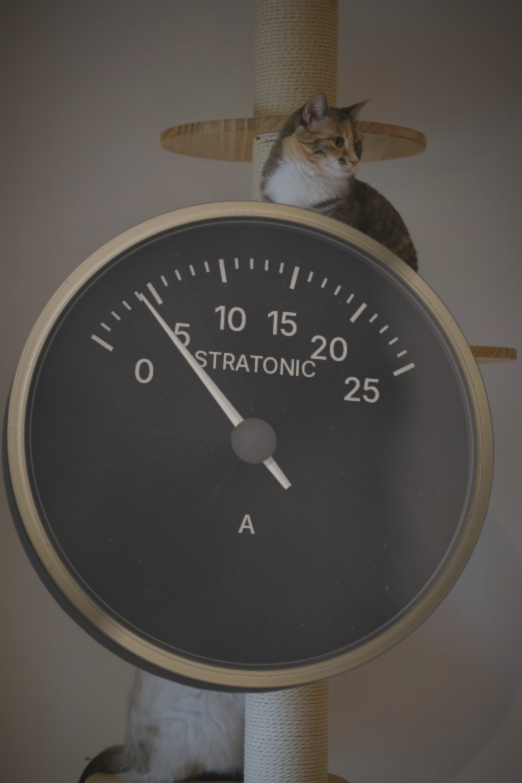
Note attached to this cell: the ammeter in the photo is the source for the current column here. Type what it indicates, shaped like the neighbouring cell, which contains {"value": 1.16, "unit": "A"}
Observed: {"value": 4, "unit": "A"}
